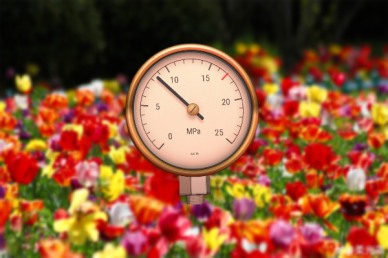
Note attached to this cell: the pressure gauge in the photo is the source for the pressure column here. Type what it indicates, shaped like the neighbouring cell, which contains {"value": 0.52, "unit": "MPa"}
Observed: {"value": 8.5, "unit": "MPa"}
